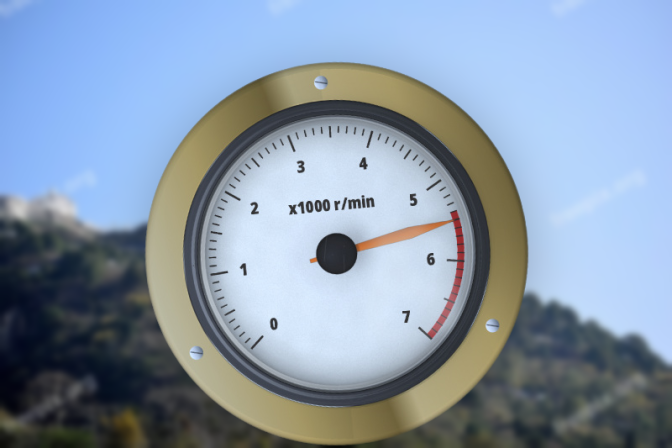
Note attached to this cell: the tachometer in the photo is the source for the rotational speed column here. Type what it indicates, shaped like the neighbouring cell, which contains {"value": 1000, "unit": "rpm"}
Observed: {"value": 5500, "unit": "rpm"}
